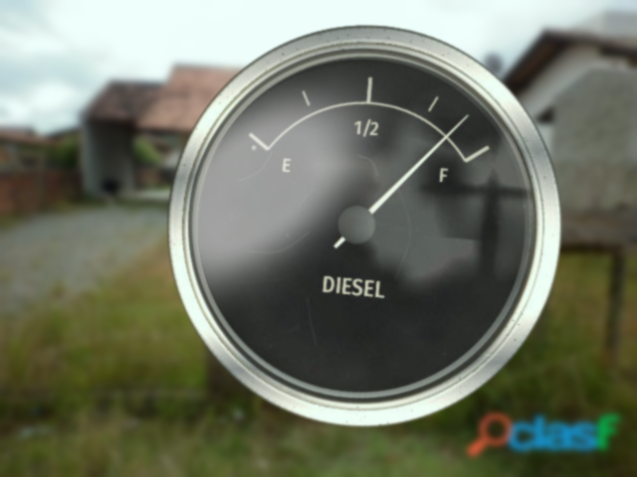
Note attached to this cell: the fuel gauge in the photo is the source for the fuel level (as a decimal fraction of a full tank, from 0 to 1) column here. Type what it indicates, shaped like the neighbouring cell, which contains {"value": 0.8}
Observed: {"value": 0.875}
